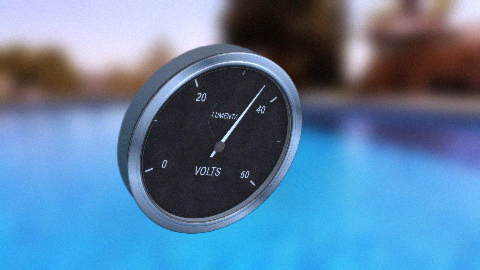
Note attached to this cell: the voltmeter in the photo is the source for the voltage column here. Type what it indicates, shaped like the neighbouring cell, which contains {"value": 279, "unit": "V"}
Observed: {"value": 35, "unit": "V"}
